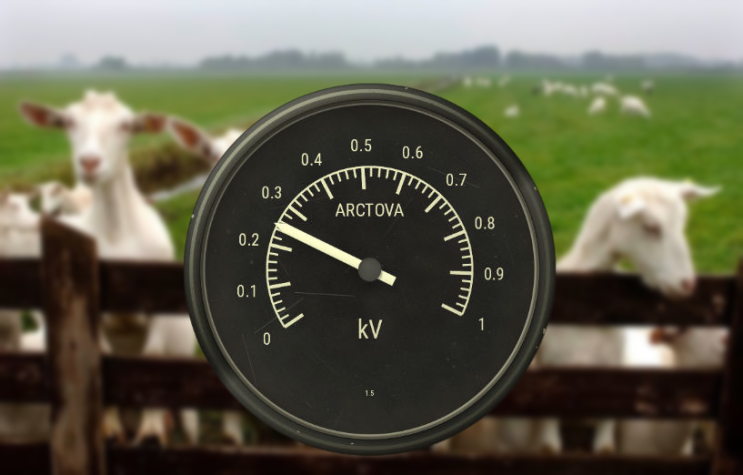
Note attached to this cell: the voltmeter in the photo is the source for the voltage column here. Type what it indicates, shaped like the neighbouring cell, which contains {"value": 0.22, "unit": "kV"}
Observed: {"value": 0.25, "unit": "kV"}
